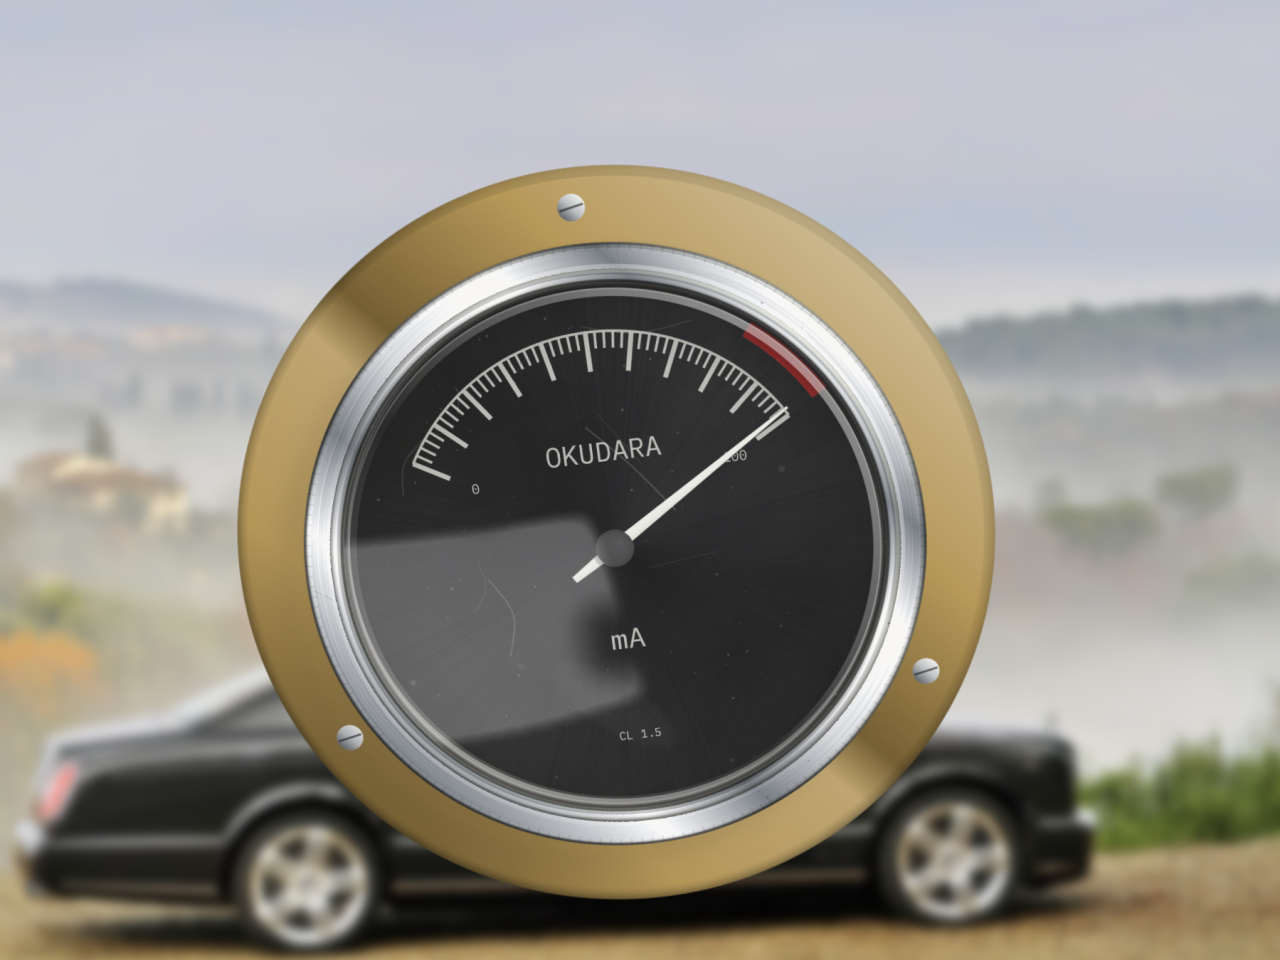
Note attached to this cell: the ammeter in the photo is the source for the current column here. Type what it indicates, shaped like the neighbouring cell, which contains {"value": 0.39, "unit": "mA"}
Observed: {"value": 98, "unit": "mA"}
